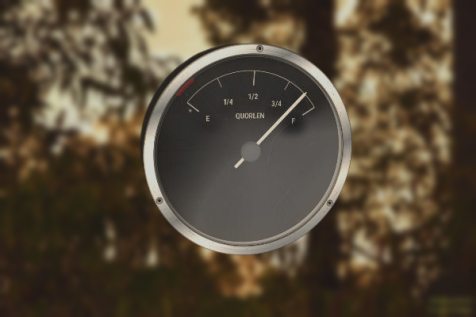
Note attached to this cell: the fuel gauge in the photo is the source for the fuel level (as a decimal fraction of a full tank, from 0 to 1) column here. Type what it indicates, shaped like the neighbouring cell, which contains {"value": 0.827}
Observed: {"value": 0.875}
